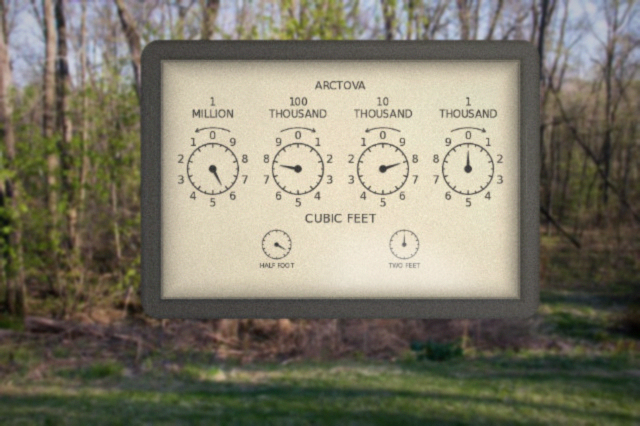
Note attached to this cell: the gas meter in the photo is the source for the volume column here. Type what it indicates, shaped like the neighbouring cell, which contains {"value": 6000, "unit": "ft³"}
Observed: {"value": 578000, "unit": "ft³"}
